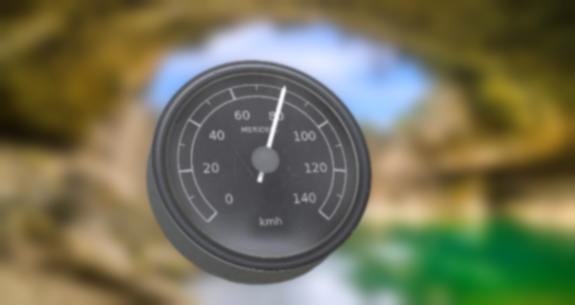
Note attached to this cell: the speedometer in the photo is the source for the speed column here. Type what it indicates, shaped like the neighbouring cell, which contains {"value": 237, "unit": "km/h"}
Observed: {"value": 80, "unit": "km/h"}
